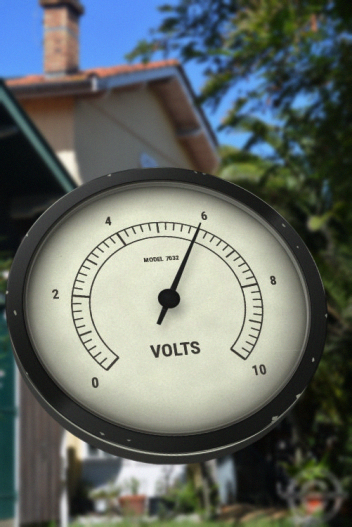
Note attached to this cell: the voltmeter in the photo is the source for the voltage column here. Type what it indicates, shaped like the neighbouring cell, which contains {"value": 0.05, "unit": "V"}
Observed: {"value": 6, "unit": "V"}
